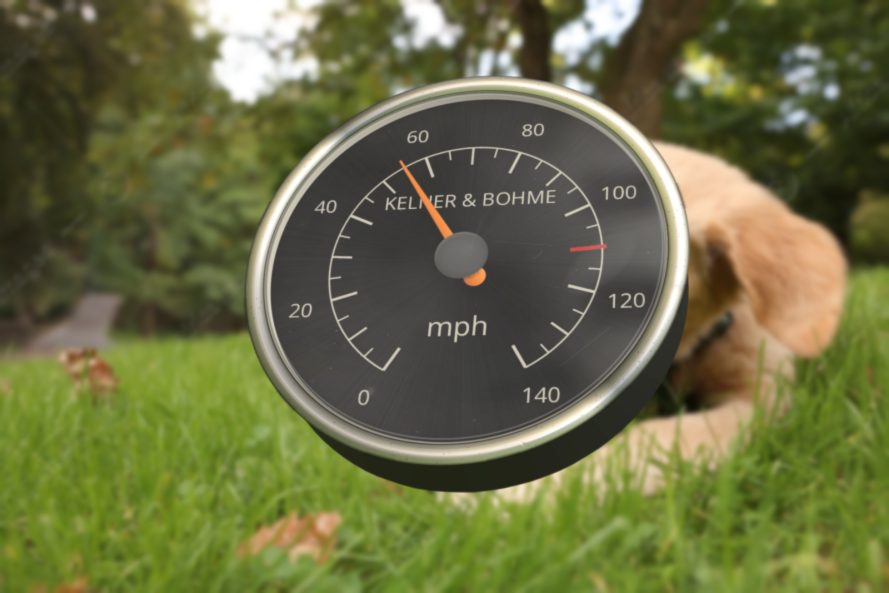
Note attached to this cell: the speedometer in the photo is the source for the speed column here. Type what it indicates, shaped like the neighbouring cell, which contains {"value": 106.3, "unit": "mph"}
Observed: {"value": 55, "unit": "mph"}
